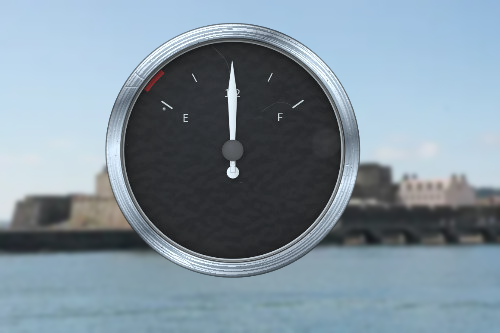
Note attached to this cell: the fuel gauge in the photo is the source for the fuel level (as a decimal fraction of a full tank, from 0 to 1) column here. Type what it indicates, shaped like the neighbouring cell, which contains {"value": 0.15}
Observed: {"value": 0.5}
